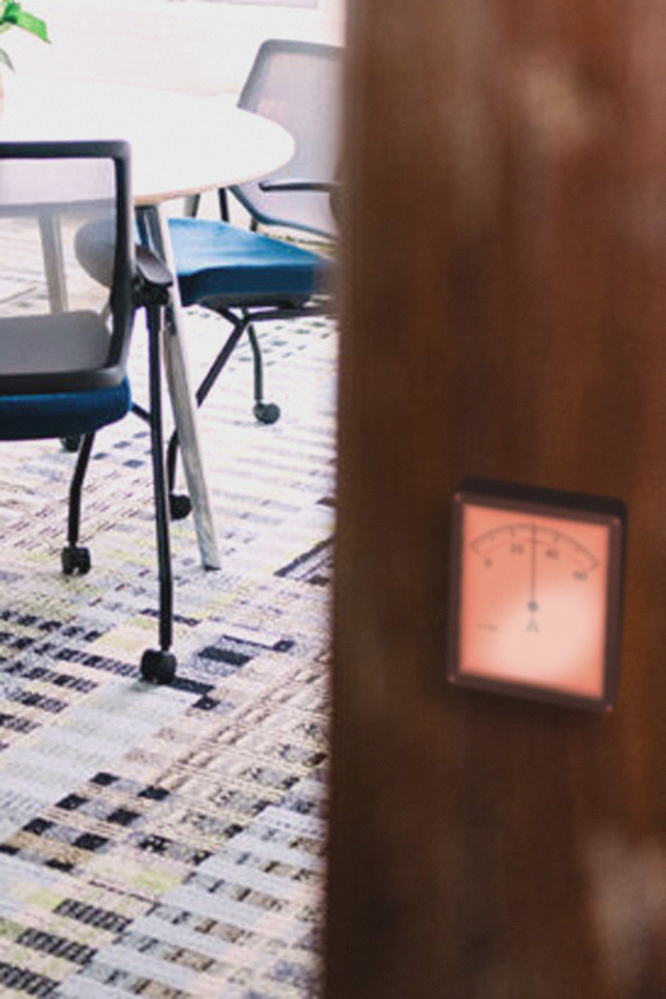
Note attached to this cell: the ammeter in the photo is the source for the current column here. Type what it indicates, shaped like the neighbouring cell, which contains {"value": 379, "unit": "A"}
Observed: {"value": 30, "unit": "A"}
